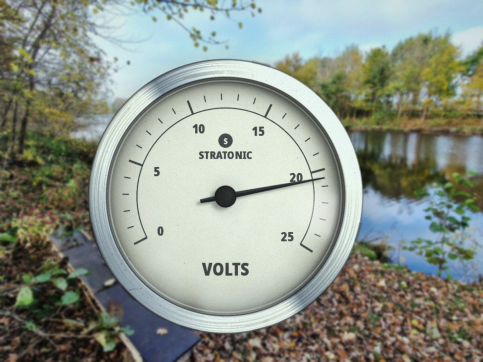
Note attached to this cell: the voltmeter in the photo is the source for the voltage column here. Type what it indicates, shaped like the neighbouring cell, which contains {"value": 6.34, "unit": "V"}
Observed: {"value": 20.5, "unit": "V"}
